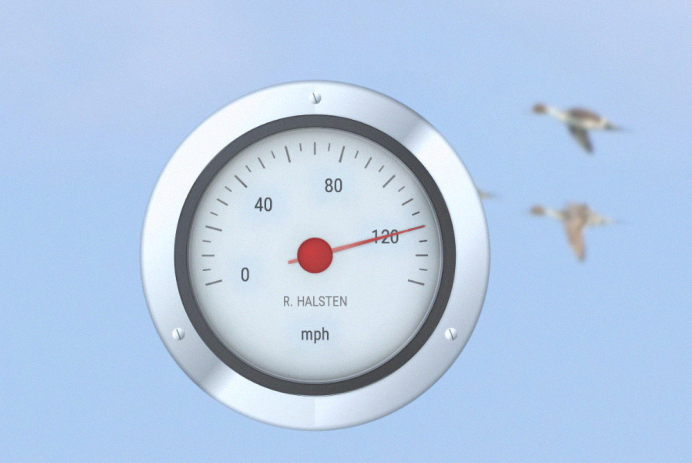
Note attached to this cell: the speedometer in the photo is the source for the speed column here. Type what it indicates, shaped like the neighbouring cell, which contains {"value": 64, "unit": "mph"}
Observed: {"value": 120, "unit": "mph"}
